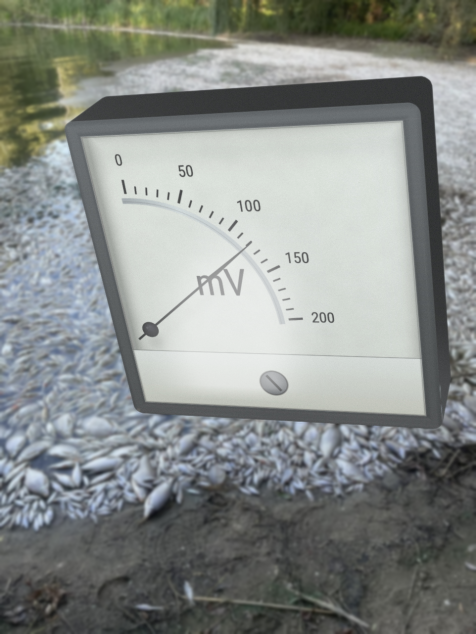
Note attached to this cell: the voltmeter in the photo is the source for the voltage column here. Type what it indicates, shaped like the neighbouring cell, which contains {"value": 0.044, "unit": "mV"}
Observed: {"value": 120, "unit": "mV"}
